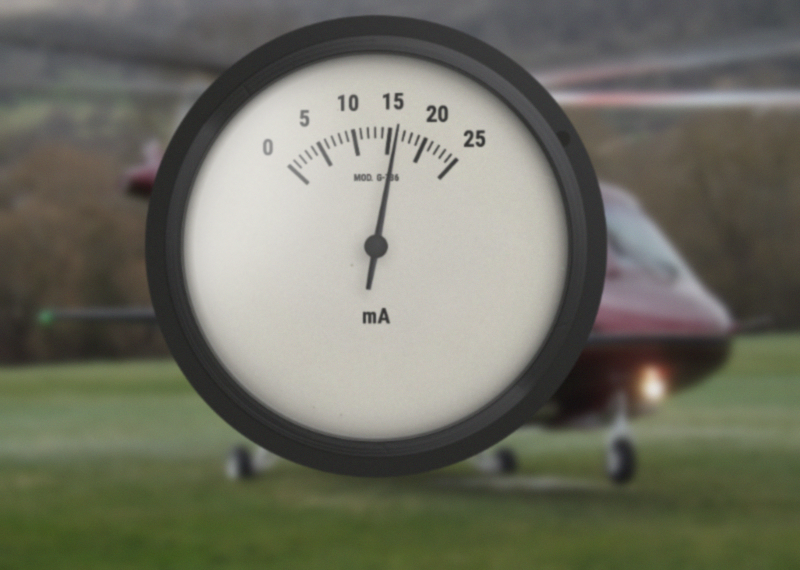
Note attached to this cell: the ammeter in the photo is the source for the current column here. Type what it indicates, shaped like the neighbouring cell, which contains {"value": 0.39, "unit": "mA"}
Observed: {"value": 16, "unit": "mA"}
